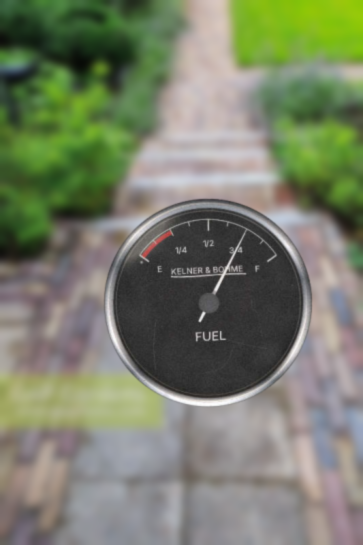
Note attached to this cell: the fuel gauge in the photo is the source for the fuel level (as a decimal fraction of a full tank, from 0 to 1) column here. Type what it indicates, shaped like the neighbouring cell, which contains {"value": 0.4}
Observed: {"value": 0.75}
